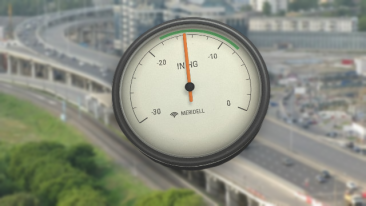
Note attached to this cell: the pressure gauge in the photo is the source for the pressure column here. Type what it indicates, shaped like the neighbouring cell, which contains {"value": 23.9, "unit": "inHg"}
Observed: {"value": -15, "unit": "inHg"}
